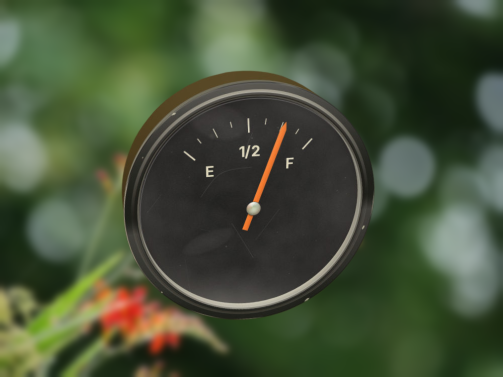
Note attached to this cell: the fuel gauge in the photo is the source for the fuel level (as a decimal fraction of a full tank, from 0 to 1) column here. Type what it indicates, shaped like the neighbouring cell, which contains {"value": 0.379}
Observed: {"value": 0.75}
